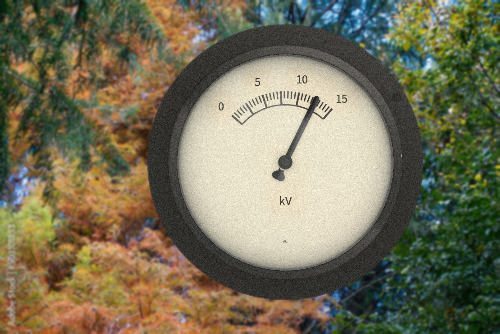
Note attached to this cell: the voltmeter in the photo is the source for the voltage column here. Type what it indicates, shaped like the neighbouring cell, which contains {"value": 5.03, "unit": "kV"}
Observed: {"value": 12.5, "unit": "kV"}
